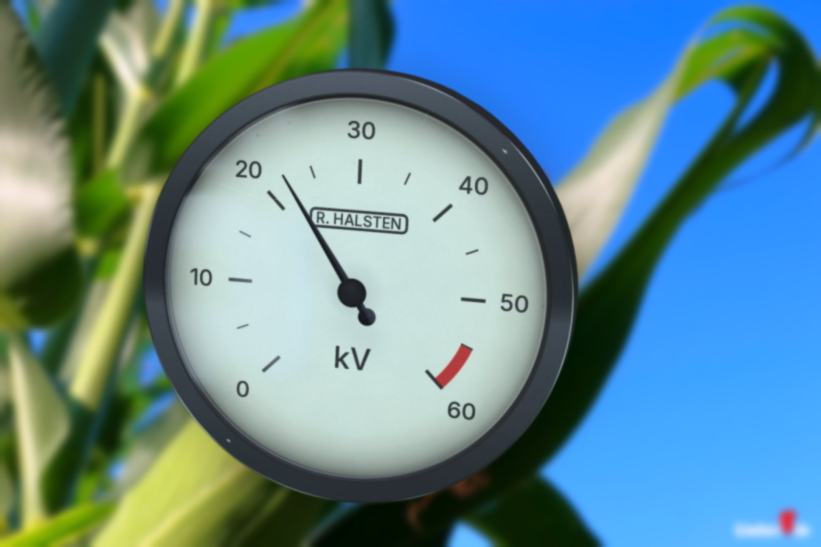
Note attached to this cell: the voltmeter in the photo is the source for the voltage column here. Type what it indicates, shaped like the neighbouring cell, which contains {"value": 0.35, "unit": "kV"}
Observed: {"value": 22.5, "unit": "kV"}
